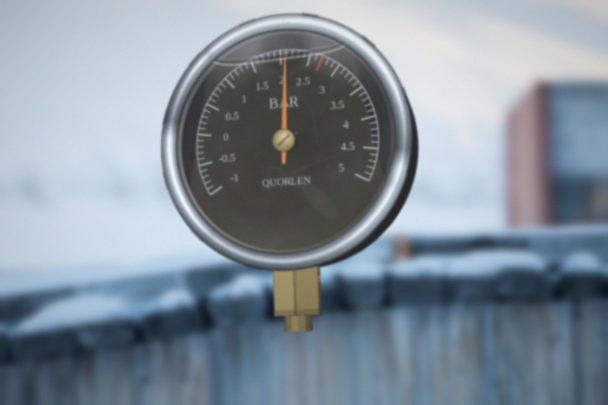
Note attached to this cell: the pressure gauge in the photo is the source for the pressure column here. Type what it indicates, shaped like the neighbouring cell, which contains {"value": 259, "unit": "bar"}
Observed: {"value": 2.1, "unit": "bar"}
